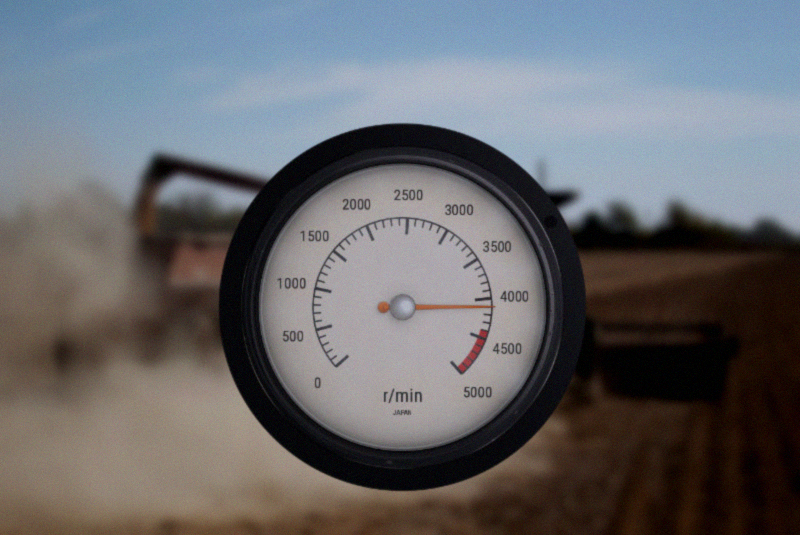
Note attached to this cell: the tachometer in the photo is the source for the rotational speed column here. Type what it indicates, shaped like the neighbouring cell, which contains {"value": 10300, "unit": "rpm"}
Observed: {"value": 4100, "unit": "rpm"}
